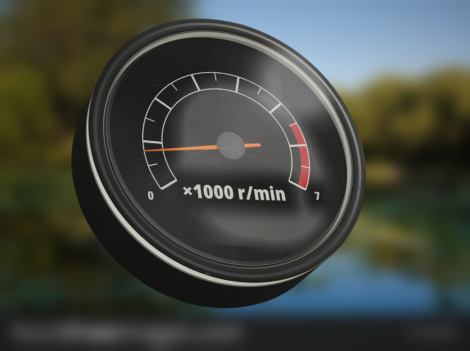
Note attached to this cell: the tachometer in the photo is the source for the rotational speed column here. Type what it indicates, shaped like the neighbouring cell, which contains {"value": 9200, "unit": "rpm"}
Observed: {"value": 750, "unit": "rpm"}
